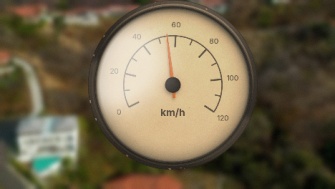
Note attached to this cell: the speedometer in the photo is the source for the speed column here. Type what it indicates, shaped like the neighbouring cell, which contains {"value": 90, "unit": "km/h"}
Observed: {"value": 55, "unit": "km/h"}
